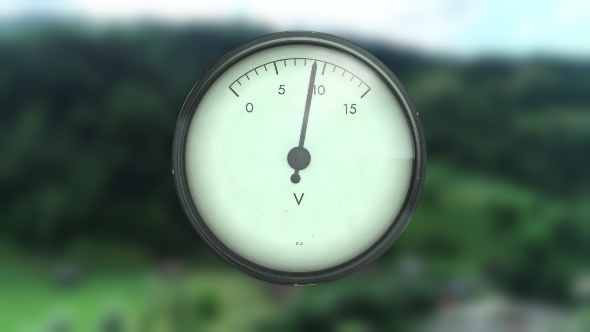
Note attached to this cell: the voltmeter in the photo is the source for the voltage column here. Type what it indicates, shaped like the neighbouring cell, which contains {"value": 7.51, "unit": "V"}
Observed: {"value": 9, "unit": "V"}
